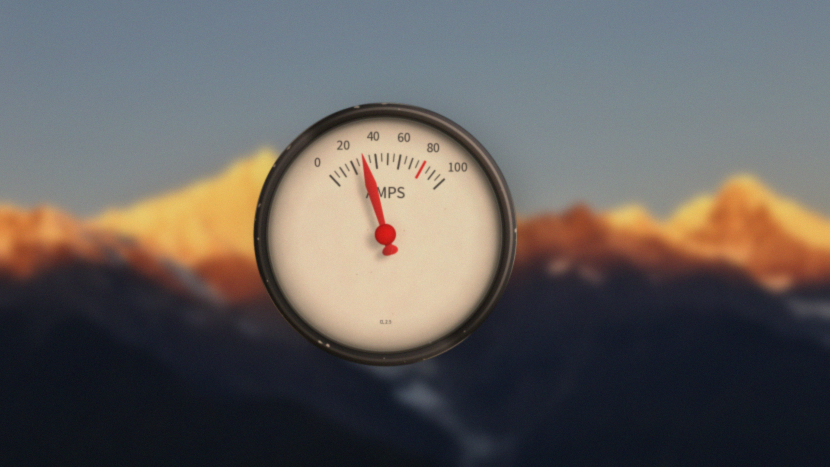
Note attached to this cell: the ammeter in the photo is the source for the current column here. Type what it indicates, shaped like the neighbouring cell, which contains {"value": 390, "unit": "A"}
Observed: {"value": 30, "unit": "A"}
